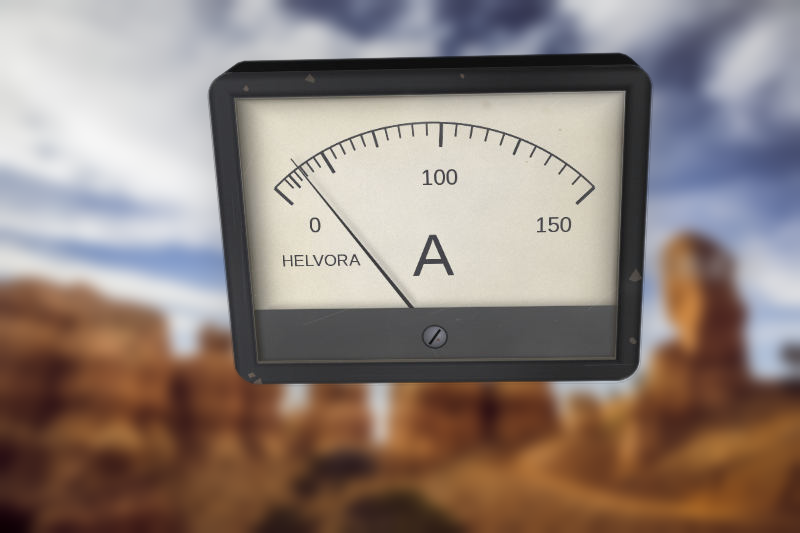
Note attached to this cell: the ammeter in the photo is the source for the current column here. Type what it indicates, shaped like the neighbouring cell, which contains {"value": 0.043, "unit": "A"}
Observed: {"value": 35, "unit": "A"}
